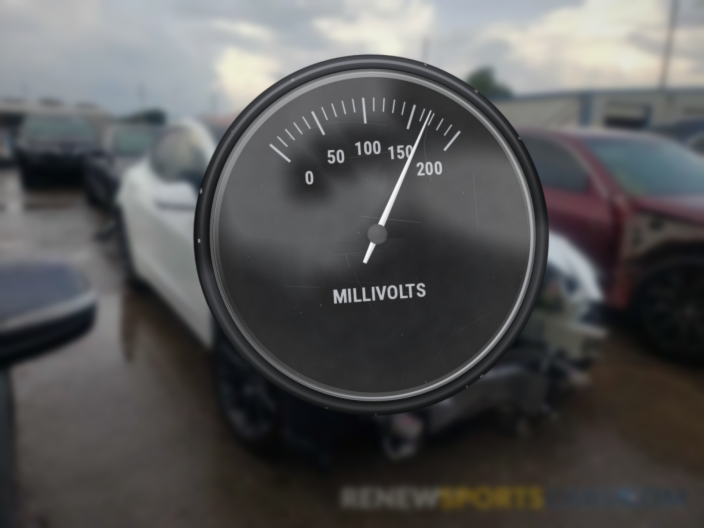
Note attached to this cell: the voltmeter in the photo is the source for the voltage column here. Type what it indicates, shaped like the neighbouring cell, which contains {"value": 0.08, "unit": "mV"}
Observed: {"value": 165, "unit": "mV"}
